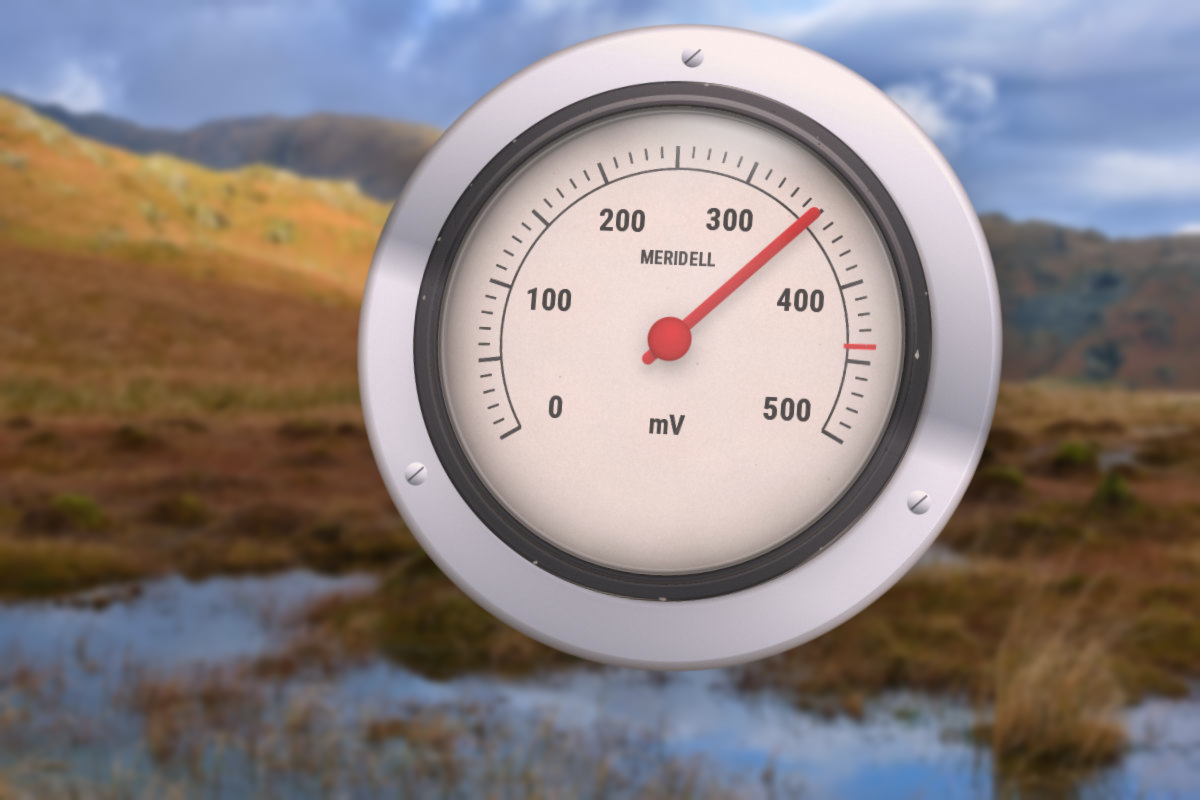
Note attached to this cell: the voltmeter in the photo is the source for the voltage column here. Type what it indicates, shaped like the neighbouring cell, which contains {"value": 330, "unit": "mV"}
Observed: {"value": 350, "unit": "mV"}
